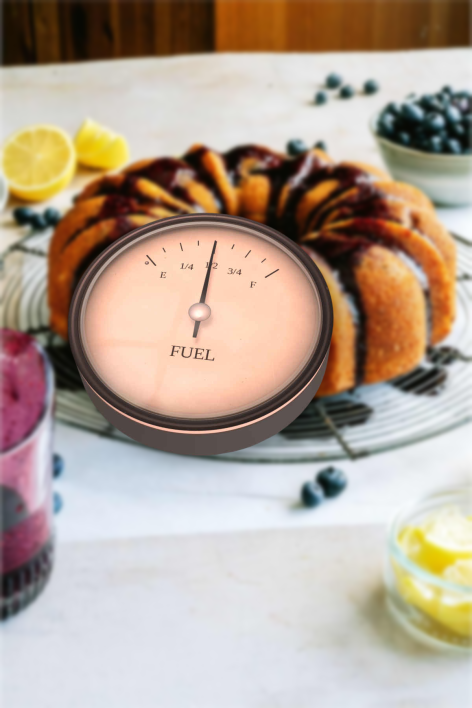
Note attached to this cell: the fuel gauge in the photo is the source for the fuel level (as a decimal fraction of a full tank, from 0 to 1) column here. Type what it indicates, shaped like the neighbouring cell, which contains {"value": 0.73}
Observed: {"value": 0.5}
